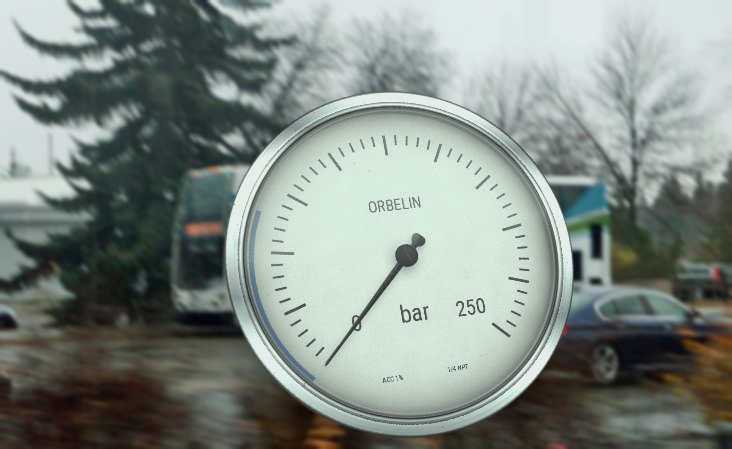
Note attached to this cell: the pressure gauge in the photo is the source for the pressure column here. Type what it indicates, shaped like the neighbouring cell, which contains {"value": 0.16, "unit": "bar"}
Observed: {"value": 0, "unit": "bar"}
